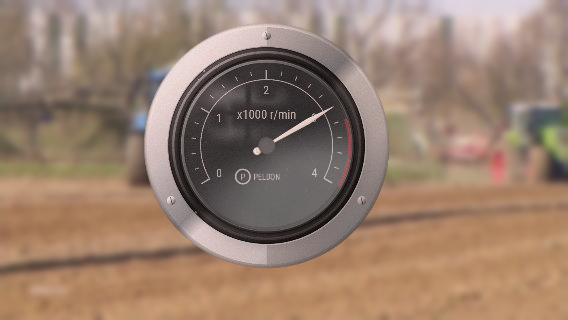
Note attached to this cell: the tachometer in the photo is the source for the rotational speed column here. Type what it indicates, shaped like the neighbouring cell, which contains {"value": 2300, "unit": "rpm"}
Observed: {"value": 3000, "unit": "rpm"}
